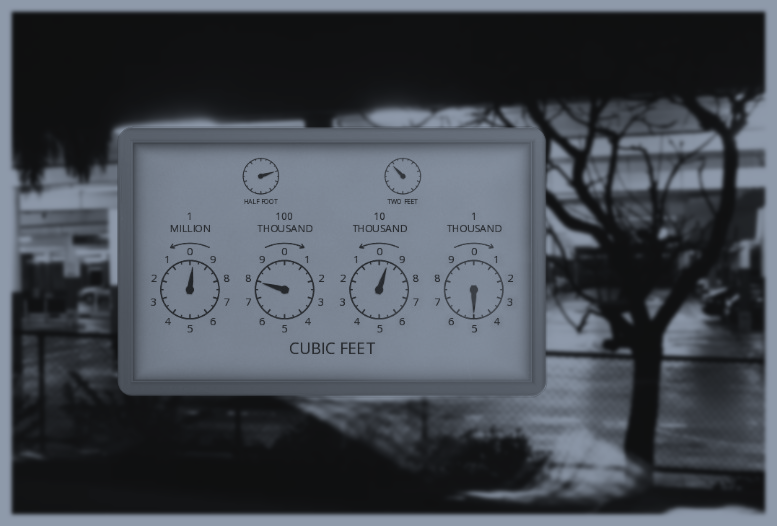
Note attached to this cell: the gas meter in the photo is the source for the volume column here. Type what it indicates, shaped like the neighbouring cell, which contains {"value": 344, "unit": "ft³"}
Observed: {"value": 979500, "unit": "ft³"}
